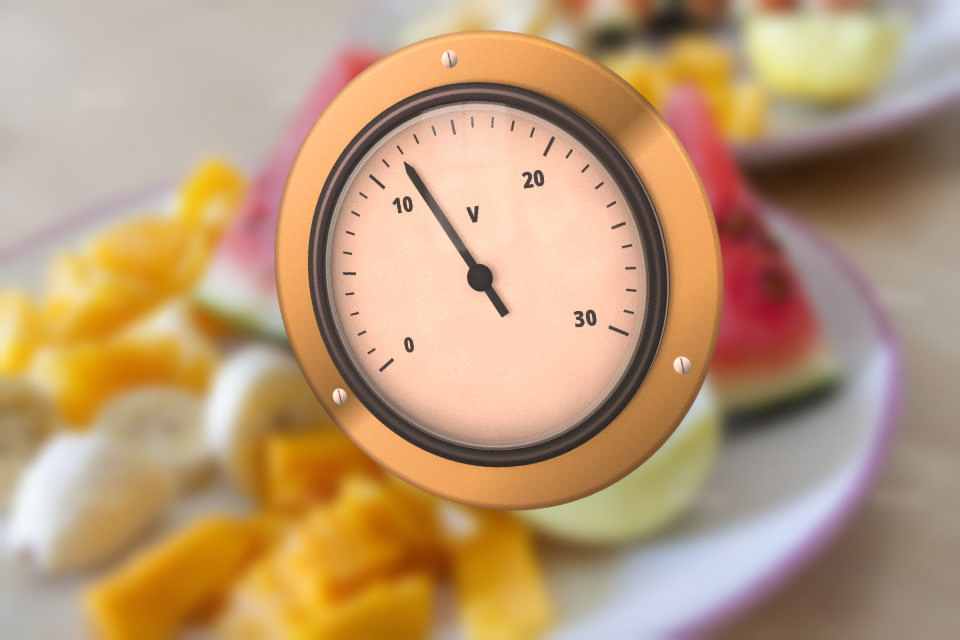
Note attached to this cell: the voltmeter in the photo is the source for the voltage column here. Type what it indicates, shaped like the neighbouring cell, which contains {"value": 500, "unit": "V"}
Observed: {"value": 12, "unit": "V"}
